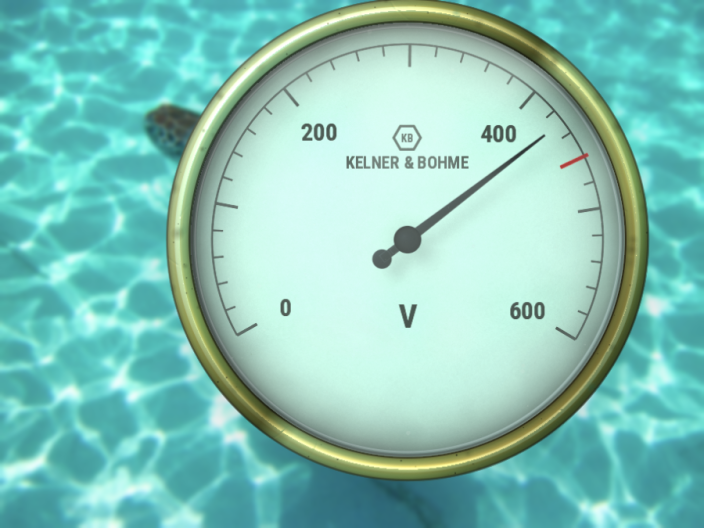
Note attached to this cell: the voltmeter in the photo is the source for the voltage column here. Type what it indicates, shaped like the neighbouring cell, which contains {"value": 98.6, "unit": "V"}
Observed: {"value": 430, "unit": "V"}
